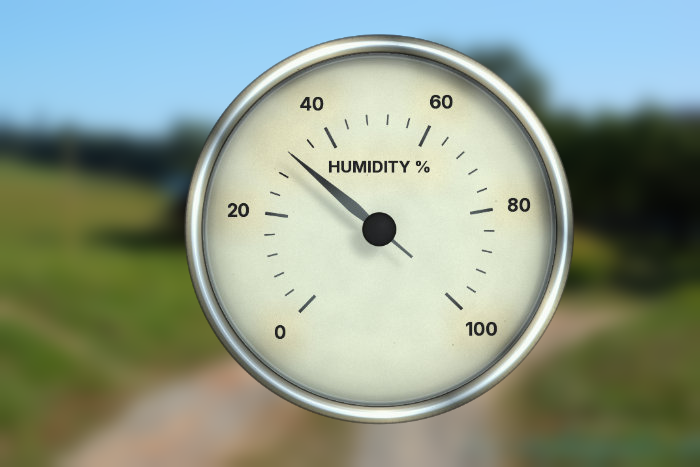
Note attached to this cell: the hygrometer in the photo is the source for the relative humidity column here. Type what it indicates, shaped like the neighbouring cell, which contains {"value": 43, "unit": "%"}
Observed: {"value": 32, "unit": "%"}
